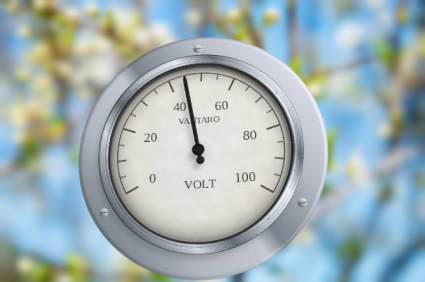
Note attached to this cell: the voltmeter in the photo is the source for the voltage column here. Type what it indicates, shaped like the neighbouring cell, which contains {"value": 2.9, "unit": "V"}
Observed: {"value": 45, "unit": "V"}
